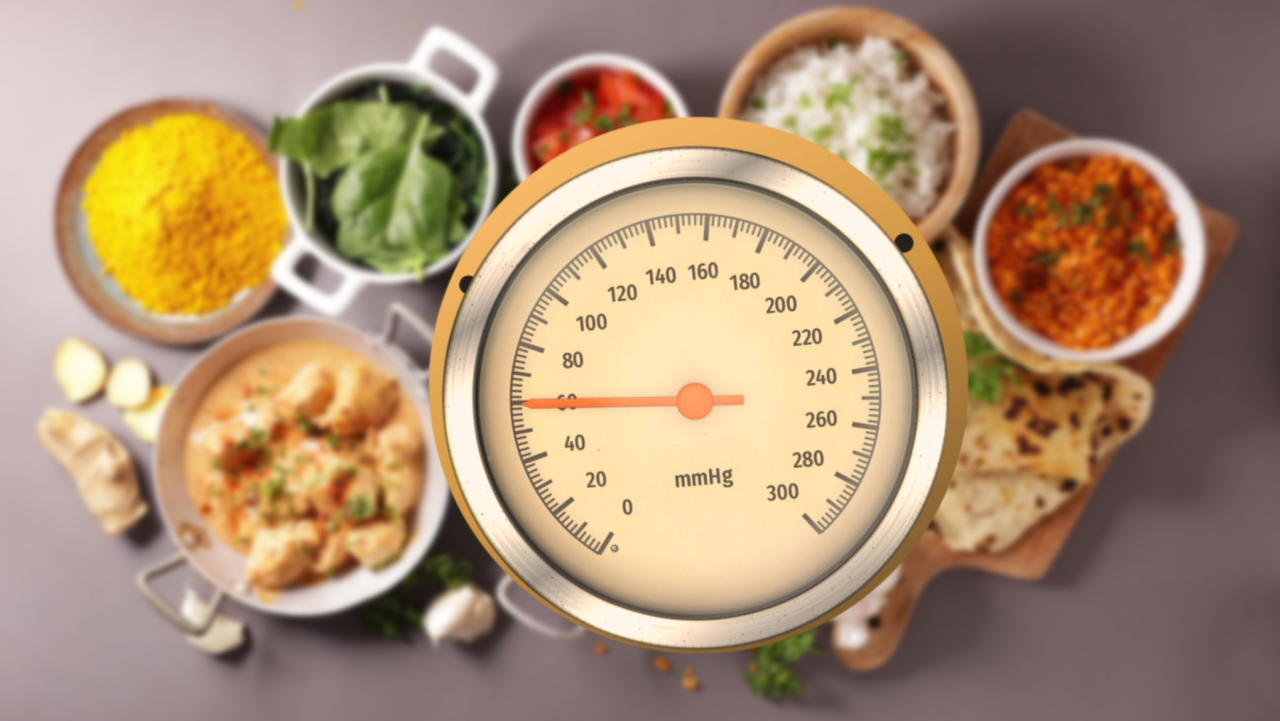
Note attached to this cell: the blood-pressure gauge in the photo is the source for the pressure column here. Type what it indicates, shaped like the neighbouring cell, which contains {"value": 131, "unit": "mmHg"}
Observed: {"value": 60, "unit": "mmHg"}
